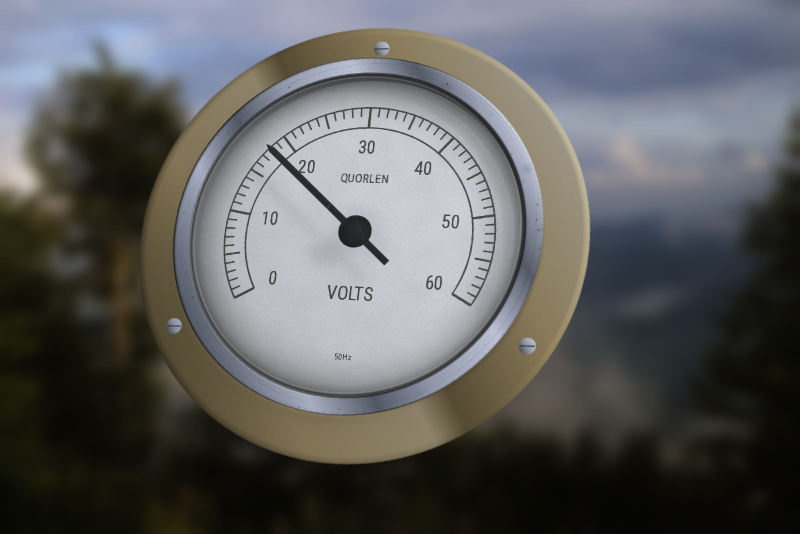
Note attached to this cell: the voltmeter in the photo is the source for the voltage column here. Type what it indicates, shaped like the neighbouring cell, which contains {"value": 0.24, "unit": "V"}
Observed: {"value": 18, "unit": "V"}
